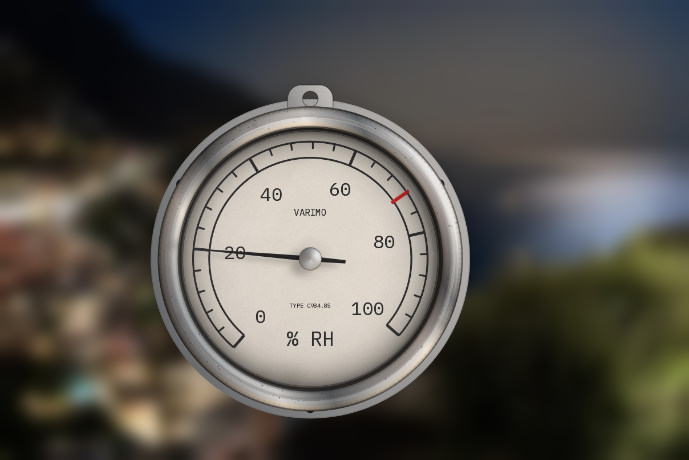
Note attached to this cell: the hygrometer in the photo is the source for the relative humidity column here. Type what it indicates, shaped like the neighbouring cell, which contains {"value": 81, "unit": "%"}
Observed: {"value": 20, "unit": "%"}
